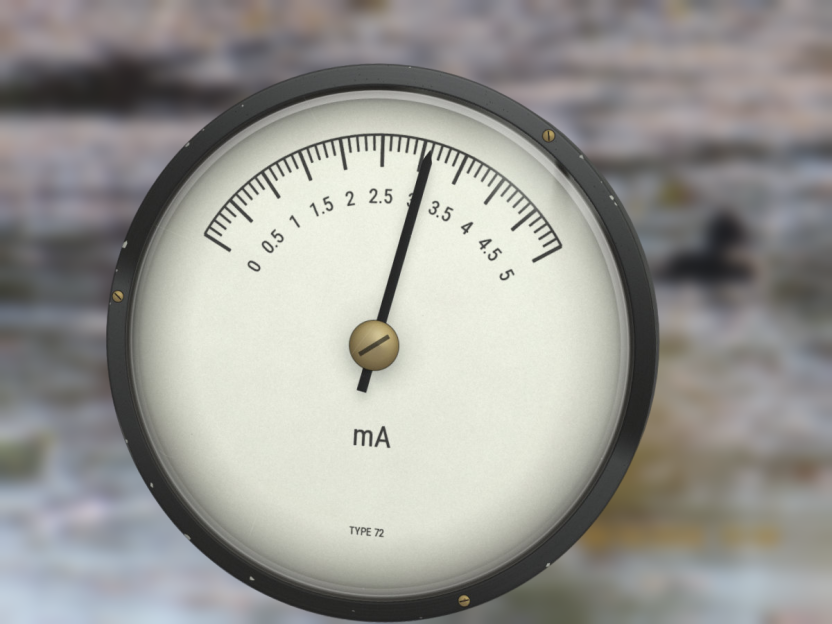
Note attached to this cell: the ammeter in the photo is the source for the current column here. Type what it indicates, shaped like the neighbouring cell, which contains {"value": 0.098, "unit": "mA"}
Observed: {"value": 3.1, "unit": "mA"}
